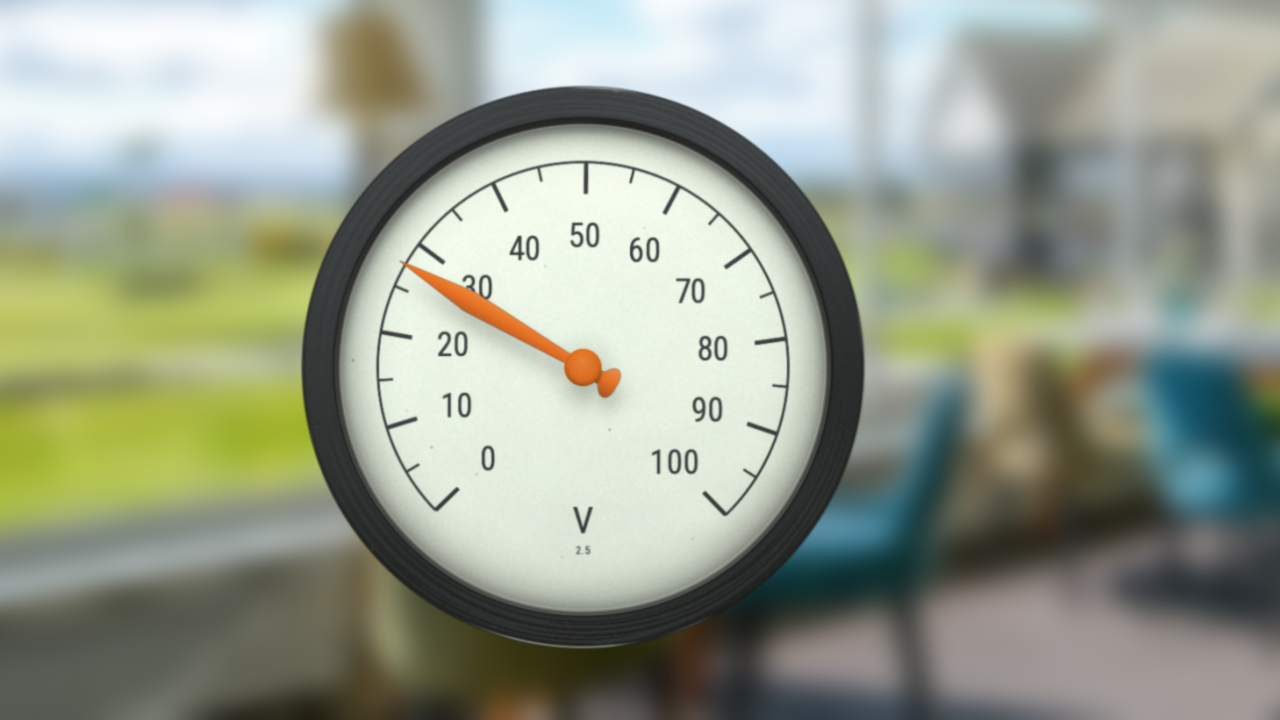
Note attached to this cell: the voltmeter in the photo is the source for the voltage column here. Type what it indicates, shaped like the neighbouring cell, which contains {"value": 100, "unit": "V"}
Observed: {"value": 27.5, "unit": "V"}
